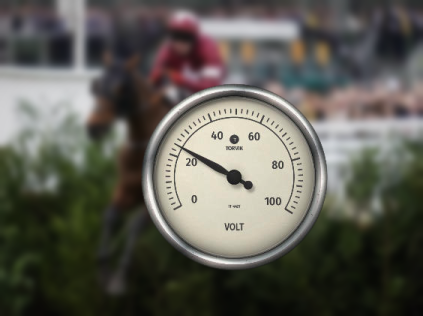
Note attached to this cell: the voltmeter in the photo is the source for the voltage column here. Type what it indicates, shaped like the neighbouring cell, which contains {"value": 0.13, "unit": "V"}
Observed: {"value": 24, "unit": "V"}
